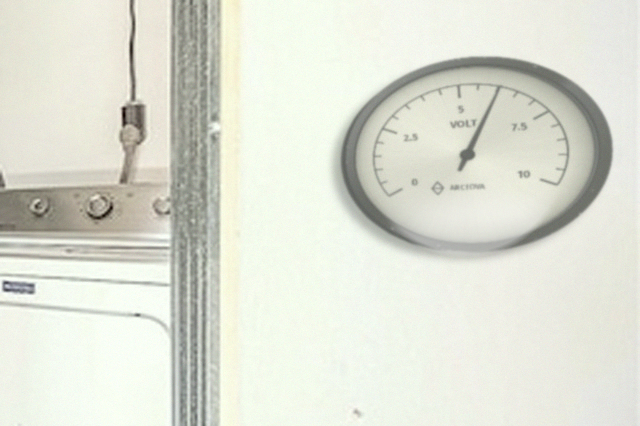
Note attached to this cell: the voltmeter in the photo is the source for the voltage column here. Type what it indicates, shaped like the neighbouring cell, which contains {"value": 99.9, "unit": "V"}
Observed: {"value": 6, "unit": "V"}
